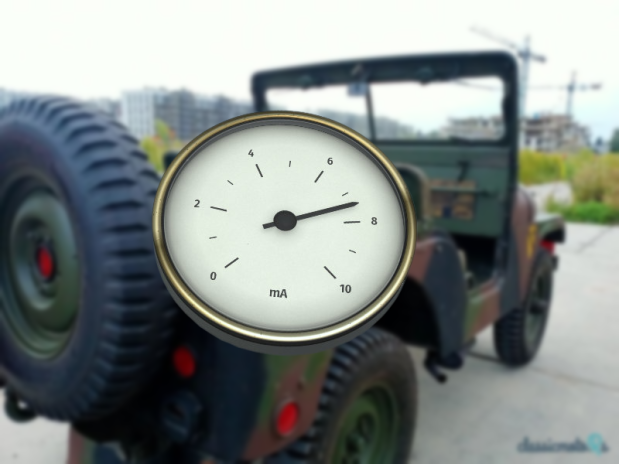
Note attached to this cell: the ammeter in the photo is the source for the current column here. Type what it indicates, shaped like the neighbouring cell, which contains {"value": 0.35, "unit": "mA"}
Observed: {"value": 7.5, "unit": "mA"}
